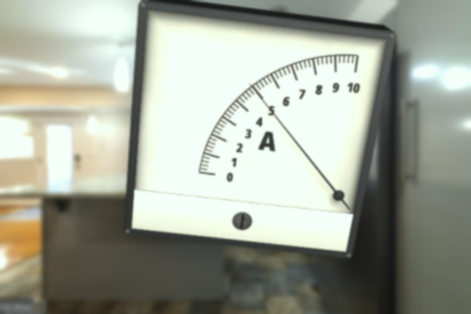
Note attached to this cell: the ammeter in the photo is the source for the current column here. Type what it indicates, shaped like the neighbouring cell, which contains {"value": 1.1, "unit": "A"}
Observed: {"value": 5, "unit": "A"}
